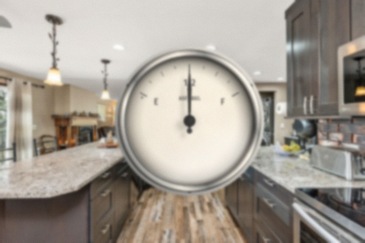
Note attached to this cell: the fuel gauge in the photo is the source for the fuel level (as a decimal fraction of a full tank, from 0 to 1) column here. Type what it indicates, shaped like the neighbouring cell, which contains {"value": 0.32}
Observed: {"value": 0.5}
